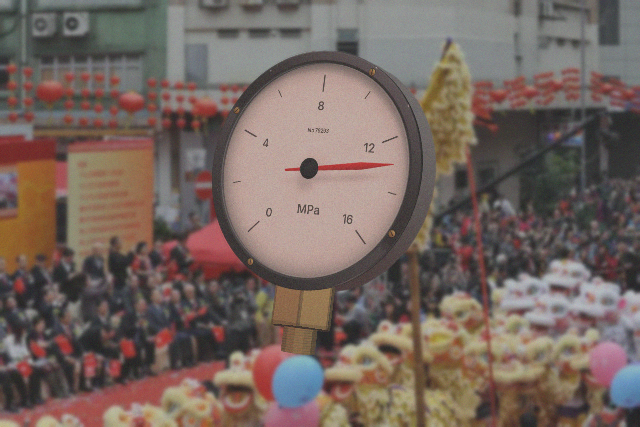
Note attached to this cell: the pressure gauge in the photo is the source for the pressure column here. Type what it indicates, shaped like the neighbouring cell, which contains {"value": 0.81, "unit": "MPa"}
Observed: {"value": 13, "unit": "MPa"}
